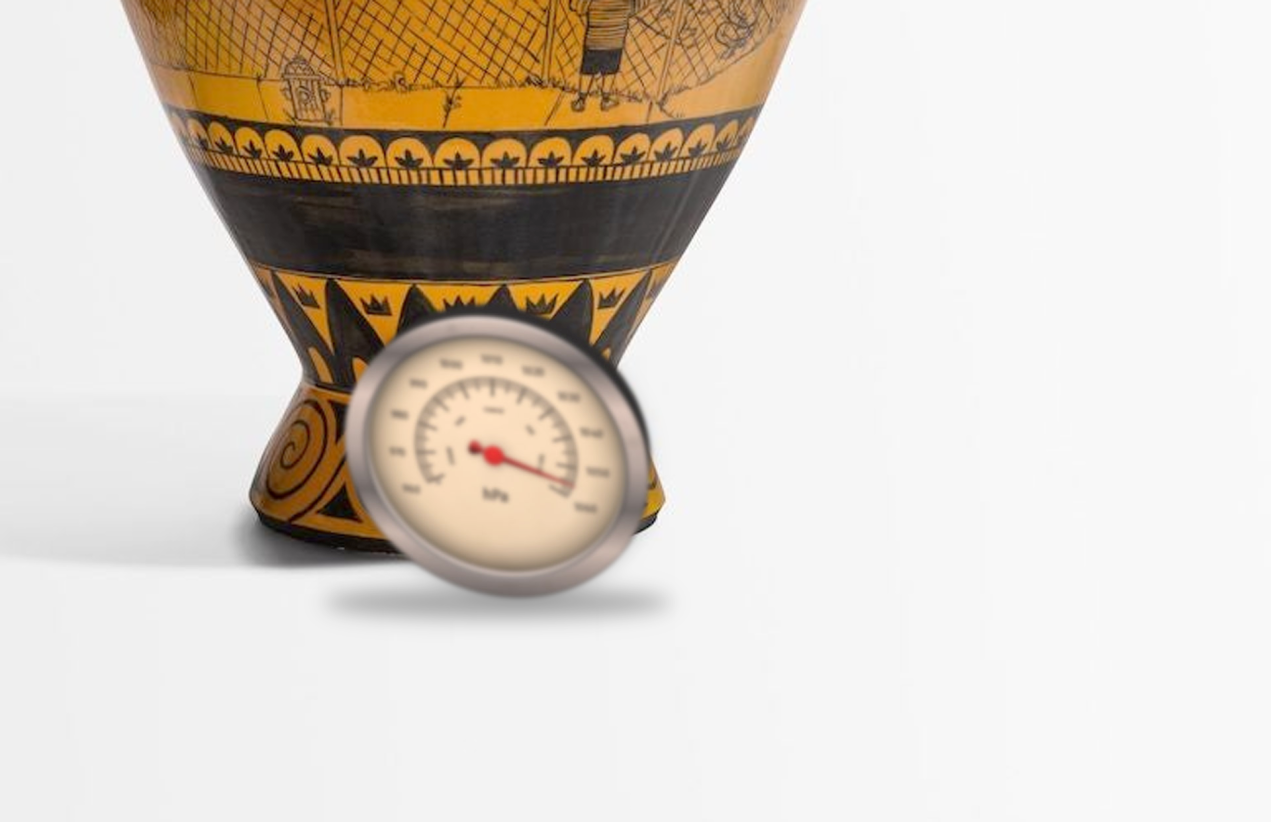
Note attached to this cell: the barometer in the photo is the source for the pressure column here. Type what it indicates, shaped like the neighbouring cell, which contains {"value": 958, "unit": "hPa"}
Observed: {"value": 1055, "unit": "hPa"}
